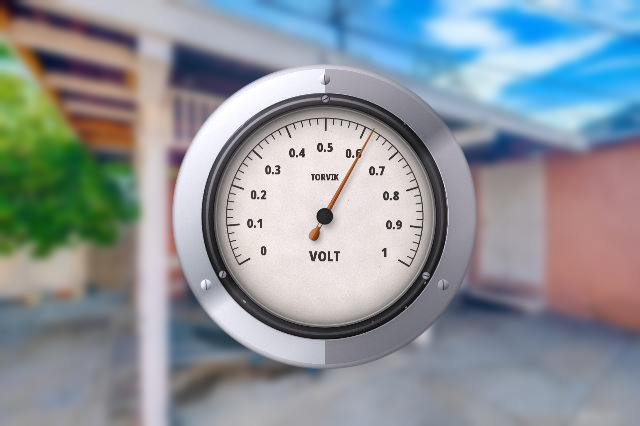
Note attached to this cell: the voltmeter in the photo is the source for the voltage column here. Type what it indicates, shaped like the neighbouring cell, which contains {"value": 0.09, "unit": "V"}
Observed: {"value": 0.62, "unit": "V"}
